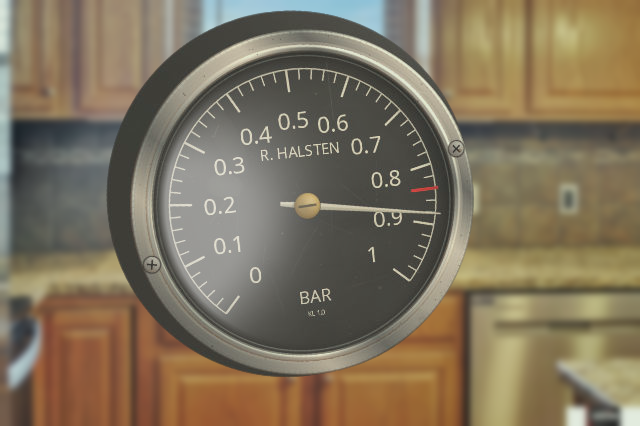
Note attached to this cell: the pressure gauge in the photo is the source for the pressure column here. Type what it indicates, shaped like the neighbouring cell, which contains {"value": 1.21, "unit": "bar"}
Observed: {"value": 0.88, "unit": "bar"}
